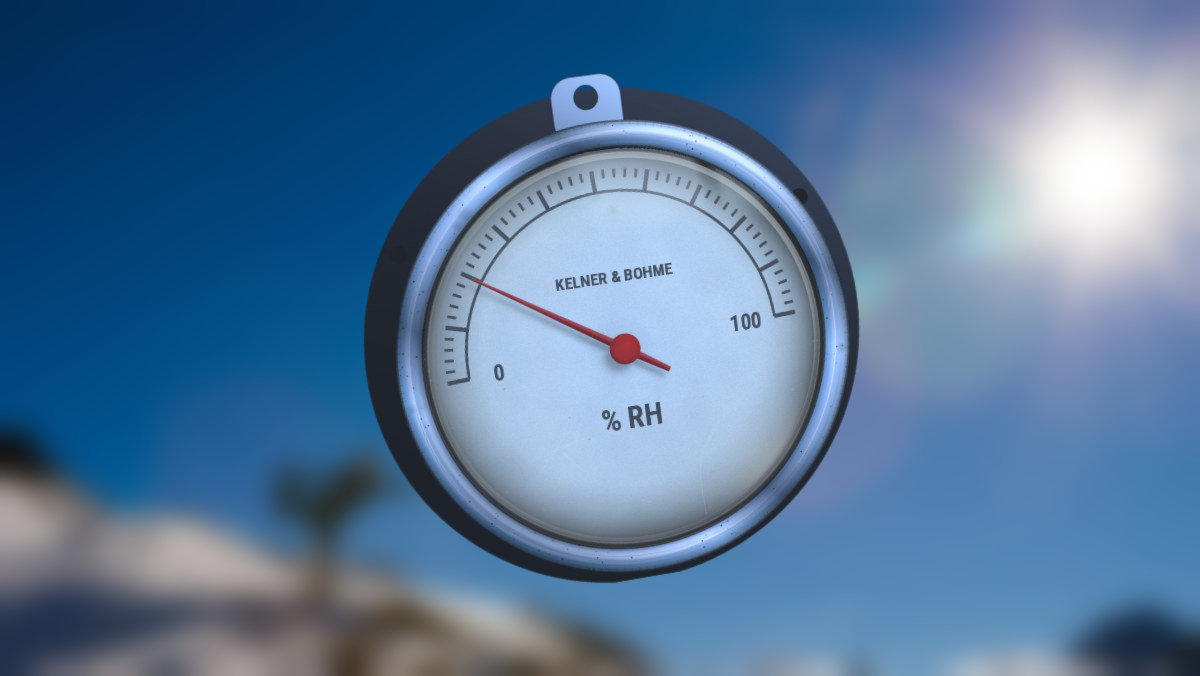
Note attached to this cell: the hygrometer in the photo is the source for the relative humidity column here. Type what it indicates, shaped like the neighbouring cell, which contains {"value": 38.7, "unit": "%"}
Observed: {"value": 20, "unit": "%"}
